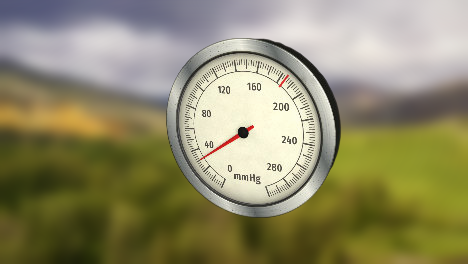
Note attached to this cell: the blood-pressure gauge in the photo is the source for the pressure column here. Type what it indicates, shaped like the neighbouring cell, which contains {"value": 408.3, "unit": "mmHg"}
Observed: {"value": 30, "unit": "mmHg"}
